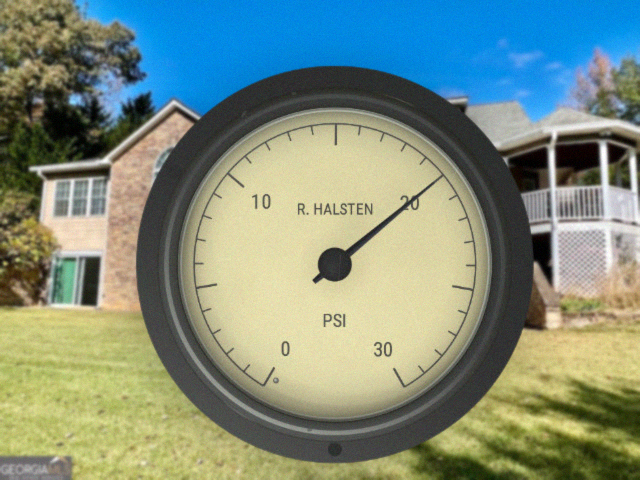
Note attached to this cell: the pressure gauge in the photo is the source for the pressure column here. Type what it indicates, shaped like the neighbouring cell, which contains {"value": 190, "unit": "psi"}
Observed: {"value": 20, "unit": "psi"}
